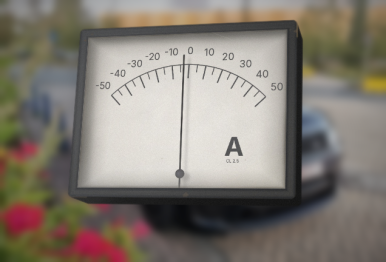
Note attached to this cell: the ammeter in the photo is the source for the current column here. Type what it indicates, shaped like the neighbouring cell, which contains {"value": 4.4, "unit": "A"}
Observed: {"value": -2.5, "unit": "A"}
